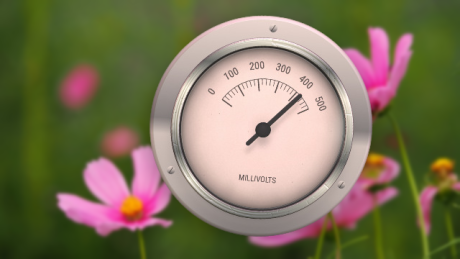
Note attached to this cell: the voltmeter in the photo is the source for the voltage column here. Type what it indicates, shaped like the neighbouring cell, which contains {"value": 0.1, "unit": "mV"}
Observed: {"value": 420, "unit": "mV"}
